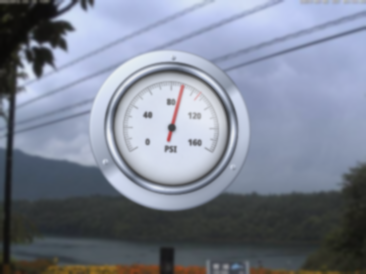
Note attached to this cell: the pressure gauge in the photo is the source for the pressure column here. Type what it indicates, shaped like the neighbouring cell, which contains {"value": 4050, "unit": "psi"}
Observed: {"value": 90, "unit": "psi"}
